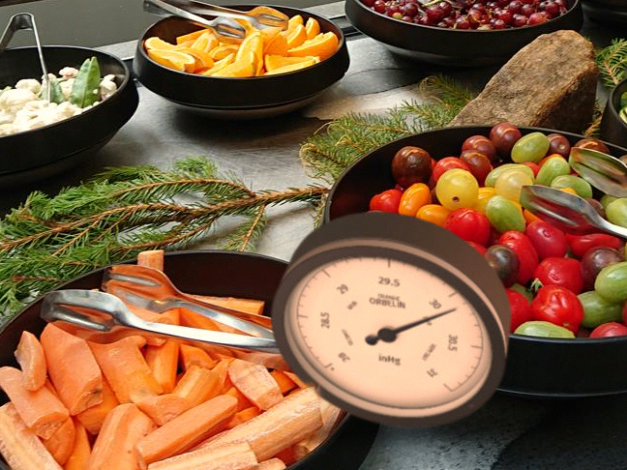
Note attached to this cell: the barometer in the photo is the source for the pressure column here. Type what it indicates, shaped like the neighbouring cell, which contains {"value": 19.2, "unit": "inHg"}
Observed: {"value": 30.1, "unit": "inHg"}
